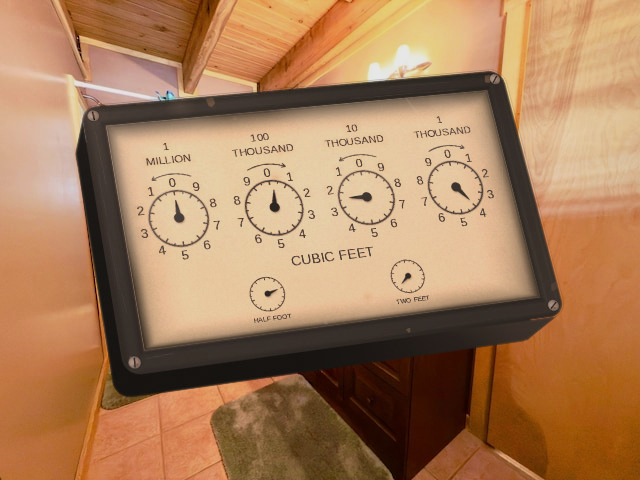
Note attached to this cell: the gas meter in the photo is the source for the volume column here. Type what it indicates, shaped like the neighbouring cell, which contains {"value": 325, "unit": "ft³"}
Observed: {"value": 2400, "unit": "ft³"}
